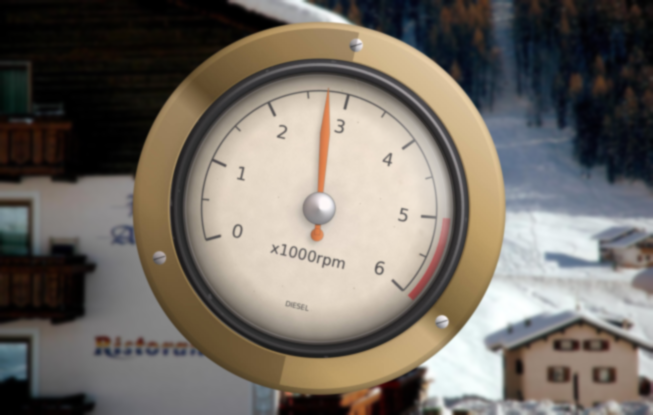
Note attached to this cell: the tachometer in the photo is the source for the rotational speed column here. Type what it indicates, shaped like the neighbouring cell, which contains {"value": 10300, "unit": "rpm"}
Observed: {"value": 2750, "unit": "rpm"}
